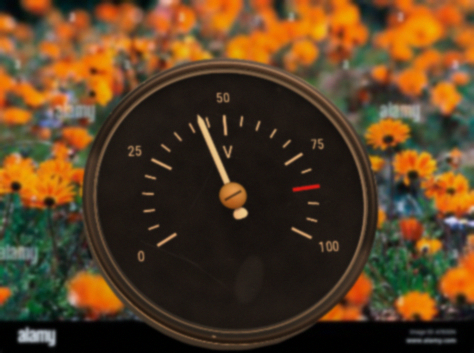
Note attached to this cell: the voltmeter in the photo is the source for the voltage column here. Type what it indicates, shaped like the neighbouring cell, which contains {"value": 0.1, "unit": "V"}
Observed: {"value": 42.5, "unit": "V"}
